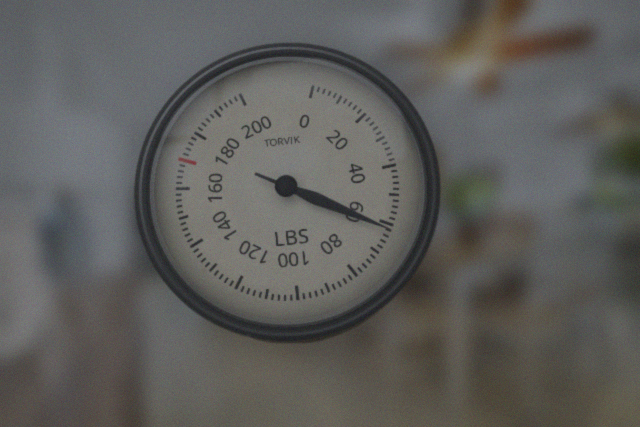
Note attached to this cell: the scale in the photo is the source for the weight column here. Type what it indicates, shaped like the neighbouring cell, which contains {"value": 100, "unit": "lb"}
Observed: {"value": 62, "unit": "lb"}
